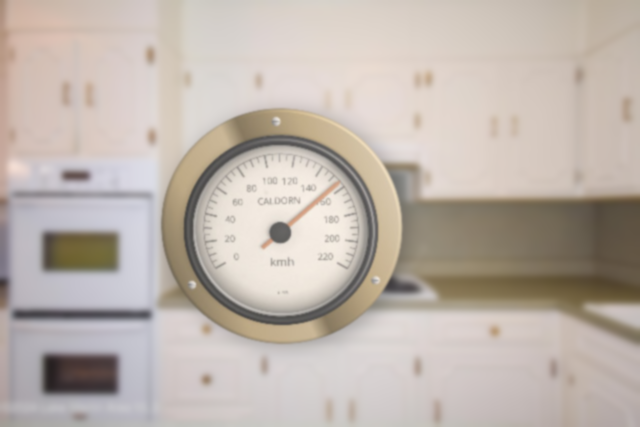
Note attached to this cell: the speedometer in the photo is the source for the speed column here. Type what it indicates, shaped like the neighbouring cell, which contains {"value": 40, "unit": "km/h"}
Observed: {"value": 155, "unit": "km/h"}
